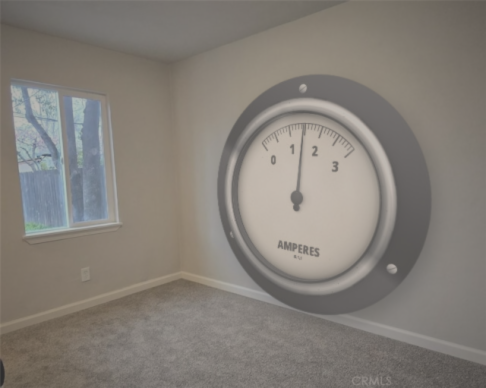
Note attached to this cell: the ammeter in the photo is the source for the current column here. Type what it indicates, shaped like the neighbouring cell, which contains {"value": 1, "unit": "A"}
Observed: {"value": 1.5, "unit": "A"}
